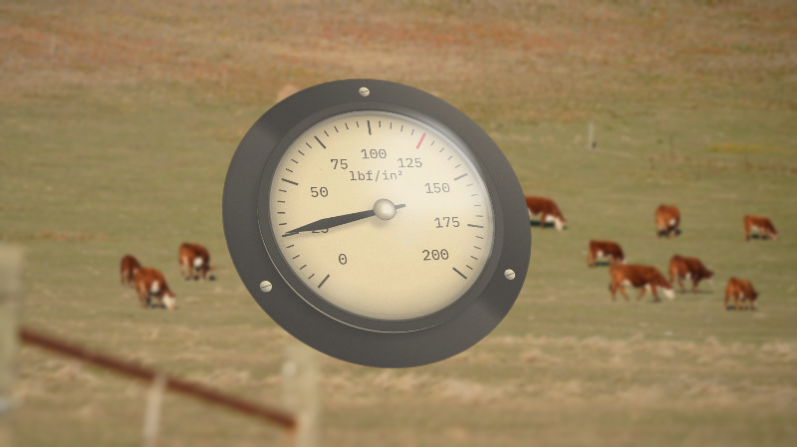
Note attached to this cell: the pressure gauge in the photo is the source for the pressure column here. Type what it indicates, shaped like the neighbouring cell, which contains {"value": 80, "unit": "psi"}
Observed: {"value": 25, "unit": "psi"}
